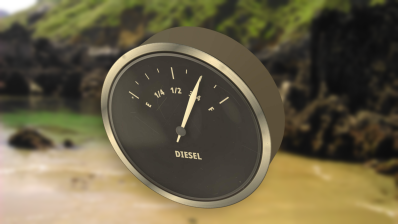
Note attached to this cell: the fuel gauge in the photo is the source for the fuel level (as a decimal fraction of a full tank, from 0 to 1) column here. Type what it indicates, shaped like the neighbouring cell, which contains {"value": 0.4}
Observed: {"value": 0.75}
